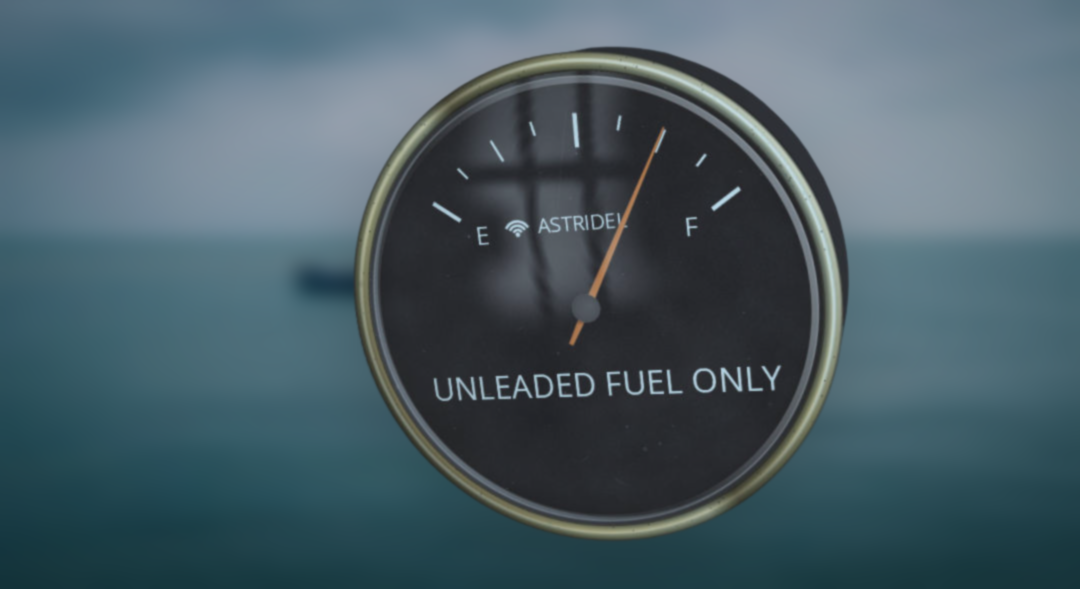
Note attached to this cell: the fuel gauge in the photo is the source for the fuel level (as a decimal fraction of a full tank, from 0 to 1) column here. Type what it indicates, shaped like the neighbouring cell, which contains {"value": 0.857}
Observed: {"value": 0.75}
